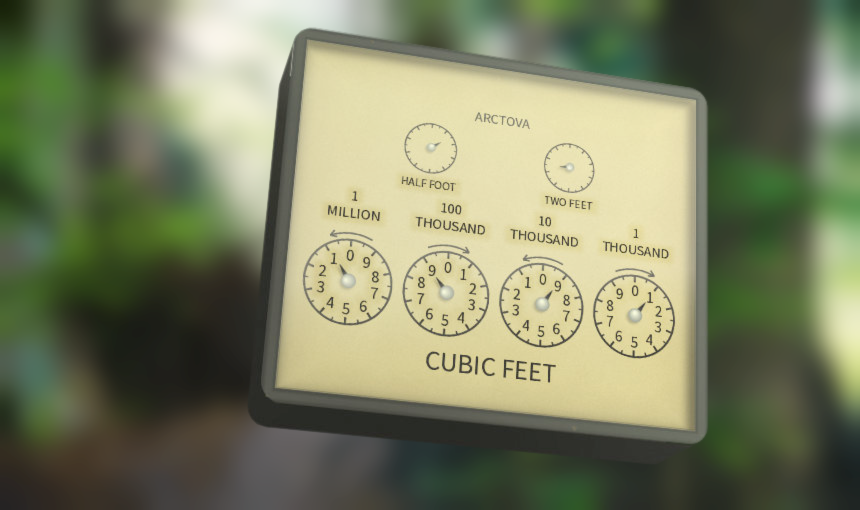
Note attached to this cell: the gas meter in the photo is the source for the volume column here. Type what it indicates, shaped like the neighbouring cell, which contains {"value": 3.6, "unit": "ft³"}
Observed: {"value": 89100, "unit": "ft³"}
